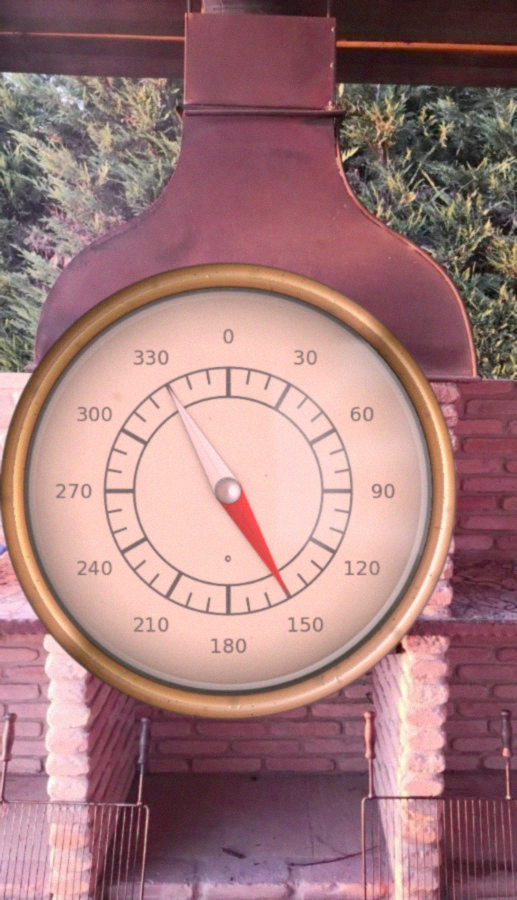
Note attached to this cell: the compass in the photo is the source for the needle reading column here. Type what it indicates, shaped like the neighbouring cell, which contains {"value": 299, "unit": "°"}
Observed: {"value": 150, "unit": "°"}
